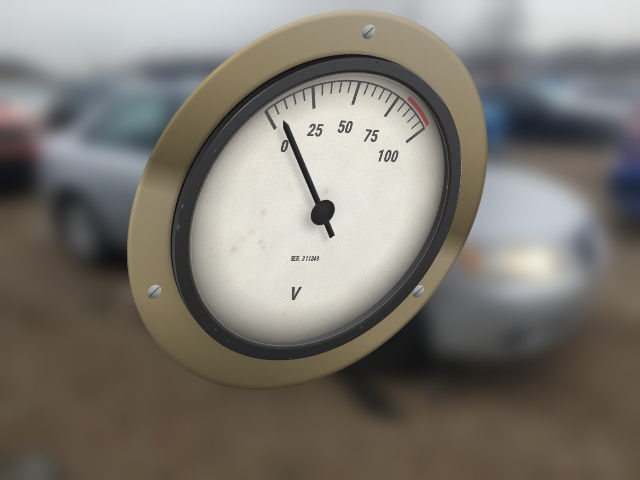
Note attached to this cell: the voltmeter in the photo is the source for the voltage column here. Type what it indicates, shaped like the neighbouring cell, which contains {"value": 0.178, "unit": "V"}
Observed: {"value": 5, "unit": "V"}
